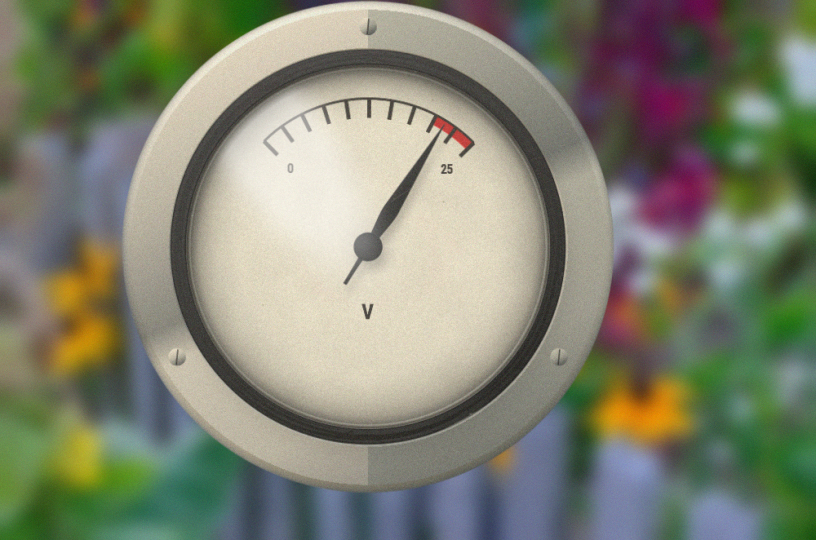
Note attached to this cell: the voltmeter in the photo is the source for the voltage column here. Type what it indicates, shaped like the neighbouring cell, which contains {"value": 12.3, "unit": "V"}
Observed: {"value": 21.25, "unit": "V"}
